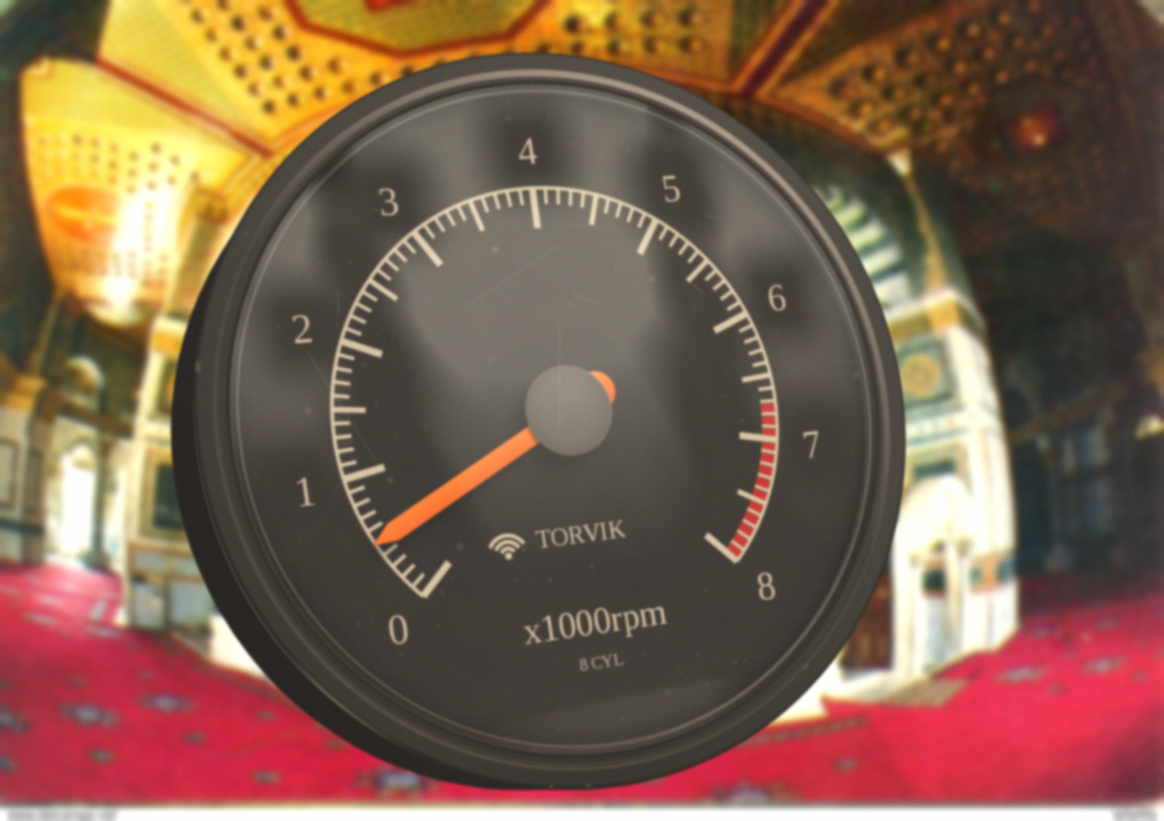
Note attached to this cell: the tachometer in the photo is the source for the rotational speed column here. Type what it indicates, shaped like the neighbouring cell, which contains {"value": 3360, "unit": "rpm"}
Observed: {"value": 500, "unit": "rpm"}
